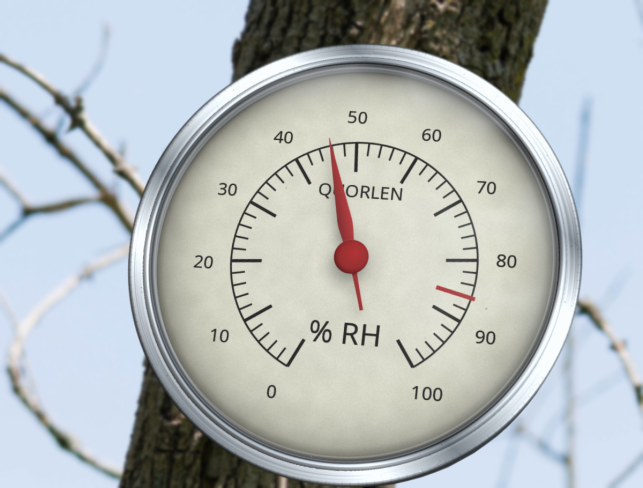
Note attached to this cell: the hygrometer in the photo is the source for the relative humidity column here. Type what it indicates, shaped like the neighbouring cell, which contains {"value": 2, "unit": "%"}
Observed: {"value": 46, "unit": "%"}
